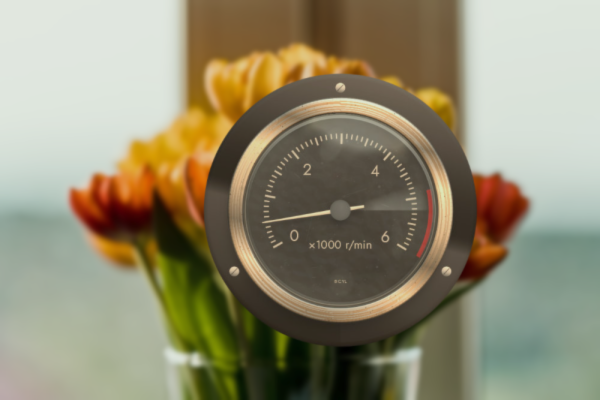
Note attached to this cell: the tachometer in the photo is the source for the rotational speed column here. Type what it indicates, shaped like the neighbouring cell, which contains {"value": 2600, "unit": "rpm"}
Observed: {"value": 500, "unit": "rpm"}
